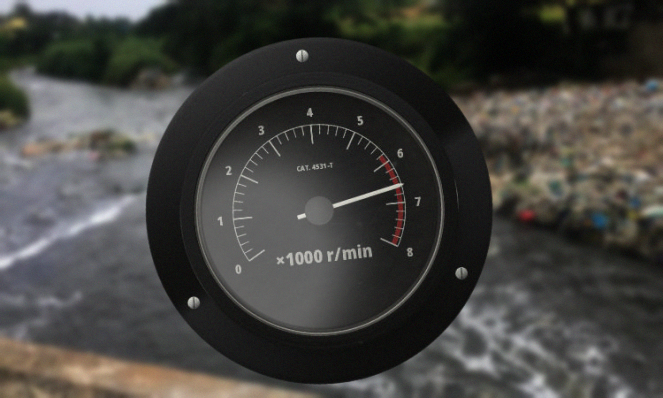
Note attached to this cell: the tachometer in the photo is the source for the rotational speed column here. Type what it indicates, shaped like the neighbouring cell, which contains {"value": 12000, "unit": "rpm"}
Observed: {"value": 6600, "unit": "rpm"}
